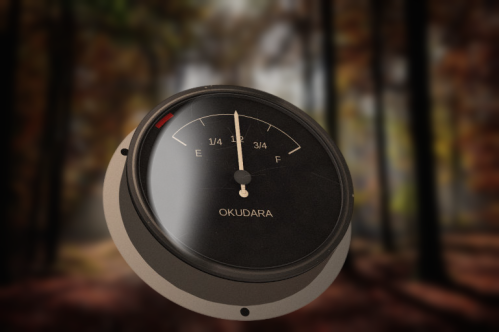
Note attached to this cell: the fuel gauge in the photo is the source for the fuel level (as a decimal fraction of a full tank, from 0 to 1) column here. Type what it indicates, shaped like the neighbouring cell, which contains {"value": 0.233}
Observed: {"value": 0.5}
